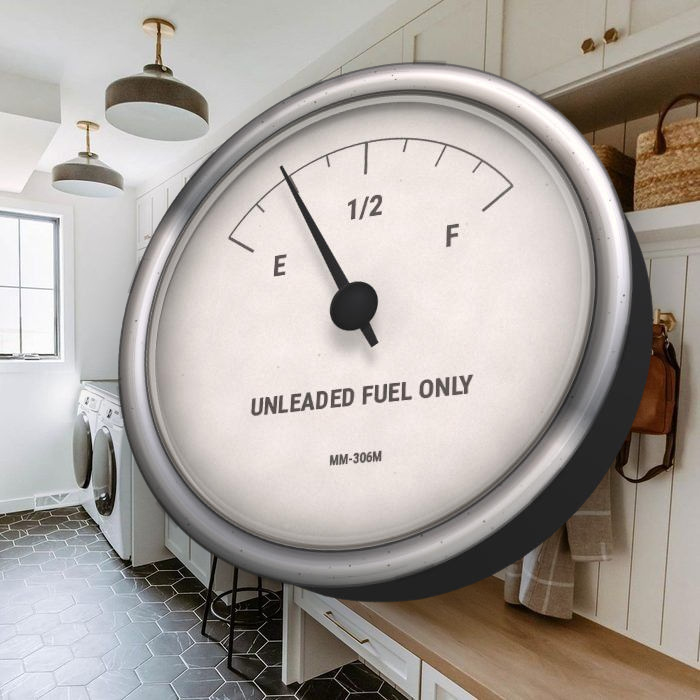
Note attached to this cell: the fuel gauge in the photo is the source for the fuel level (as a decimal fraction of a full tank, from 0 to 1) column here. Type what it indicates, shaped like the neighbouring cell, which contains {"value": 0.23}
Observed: {"value": 0.25}
